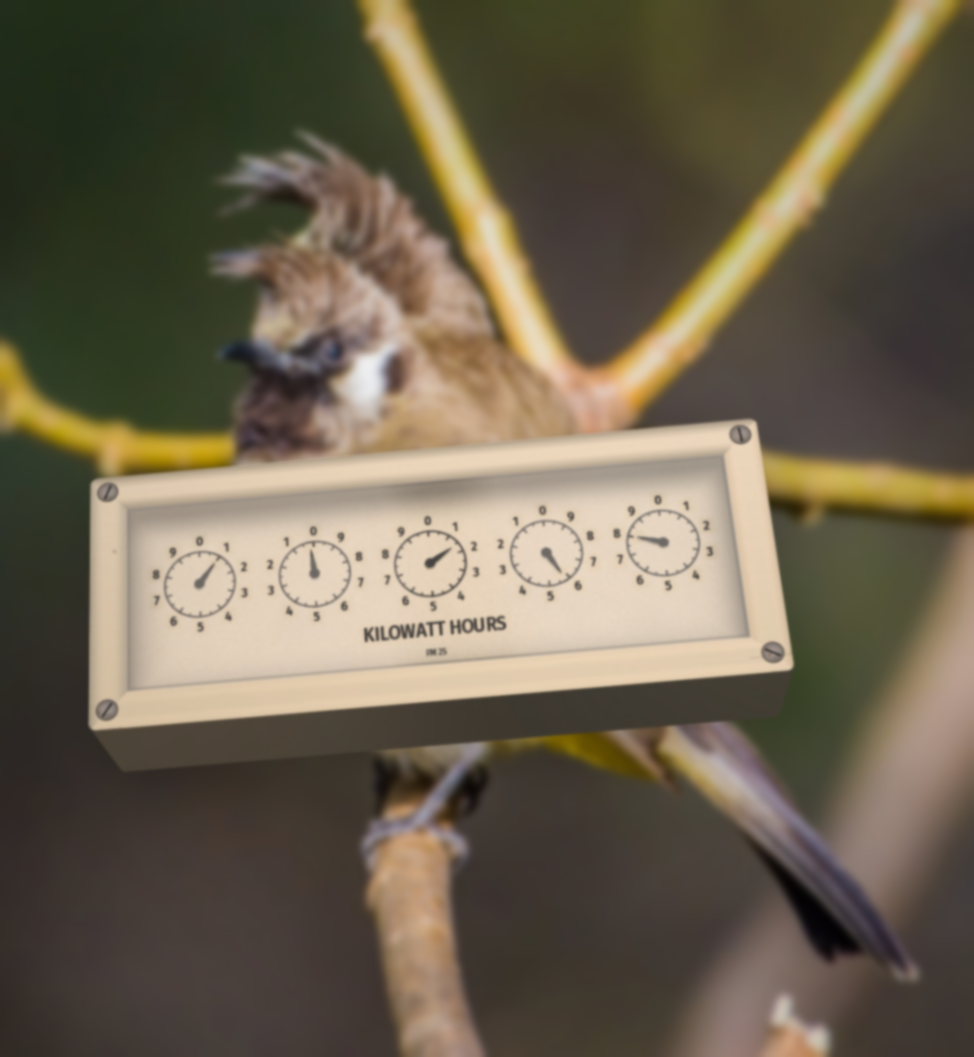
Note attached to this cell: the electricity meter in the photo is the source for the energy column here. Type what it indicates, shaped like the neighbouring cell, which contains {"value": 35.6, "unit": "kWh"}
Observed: {"value": 10158, "unit": "kWh"}
